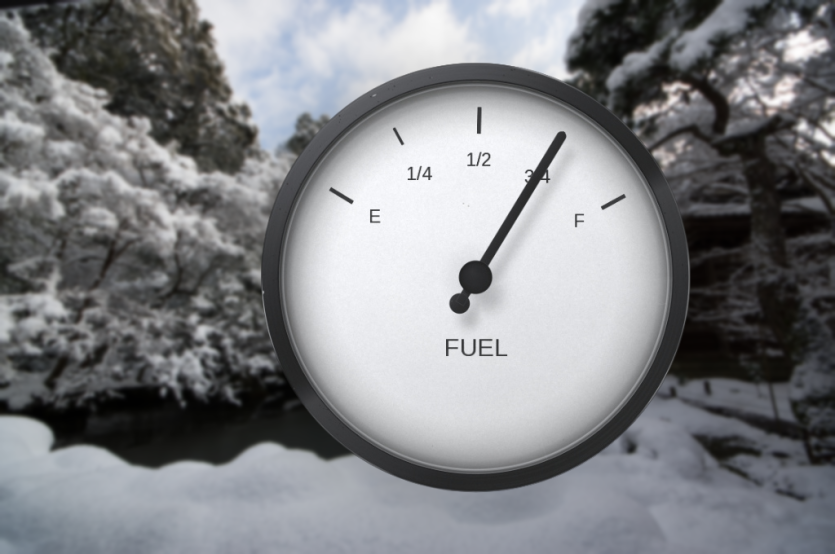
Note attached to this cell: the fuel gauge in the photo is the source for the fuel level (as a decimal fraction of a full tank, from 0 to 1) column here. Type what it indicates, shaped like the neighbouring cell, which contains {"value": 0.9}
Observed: {"value": 0.75}
